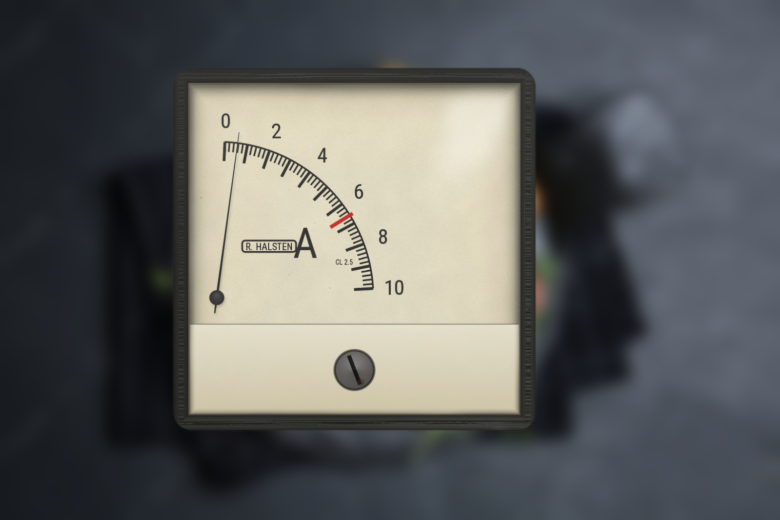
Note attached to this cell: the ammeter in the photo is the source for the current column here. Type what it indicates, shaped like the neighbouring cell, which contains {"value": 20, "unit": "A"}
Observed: {"value": 0.6, "unit": "A"}
